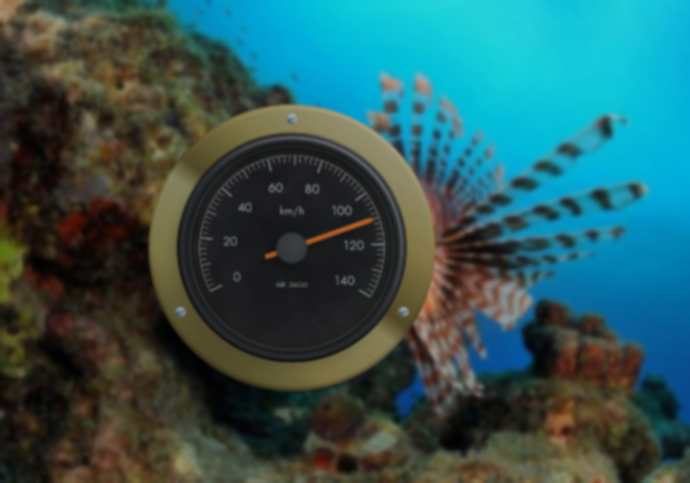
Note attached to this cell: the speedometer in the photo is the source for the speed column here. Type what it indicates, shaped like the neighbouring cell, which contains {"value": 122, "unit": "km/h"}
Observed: {"value": 110, "unit": "km/h"}
